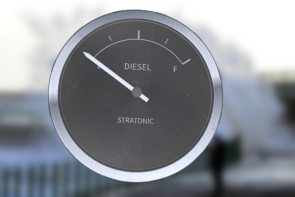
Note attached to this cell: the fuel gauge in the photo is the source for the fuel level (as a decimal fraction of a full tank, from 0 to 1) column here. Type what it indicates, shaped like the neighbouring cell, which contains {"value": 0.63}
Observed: {"value": 0}
